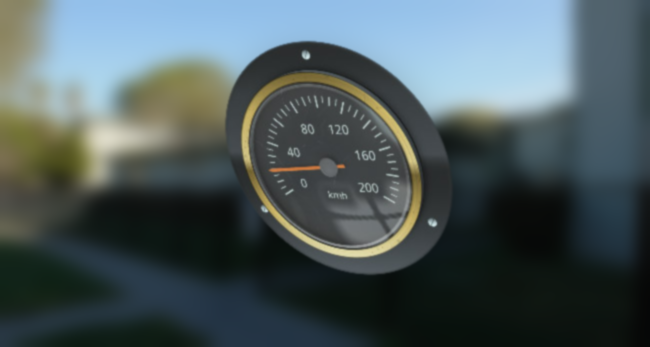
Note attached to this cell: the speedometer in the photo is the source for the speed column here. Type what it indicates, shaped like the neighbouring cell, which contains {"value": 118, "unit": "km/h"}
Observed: {"value": 20, "unit": "km/h"}
